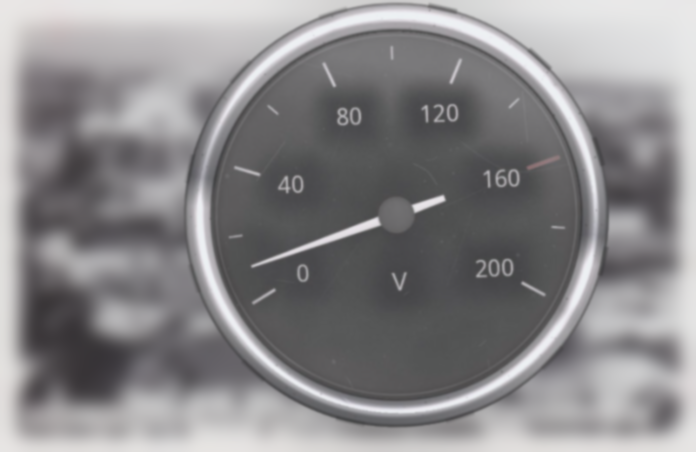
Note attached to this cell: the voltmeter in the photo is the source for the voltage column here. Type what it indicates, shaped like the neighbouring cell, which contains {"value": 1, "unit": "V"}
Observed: {"value": 10, "unit": "V"}
